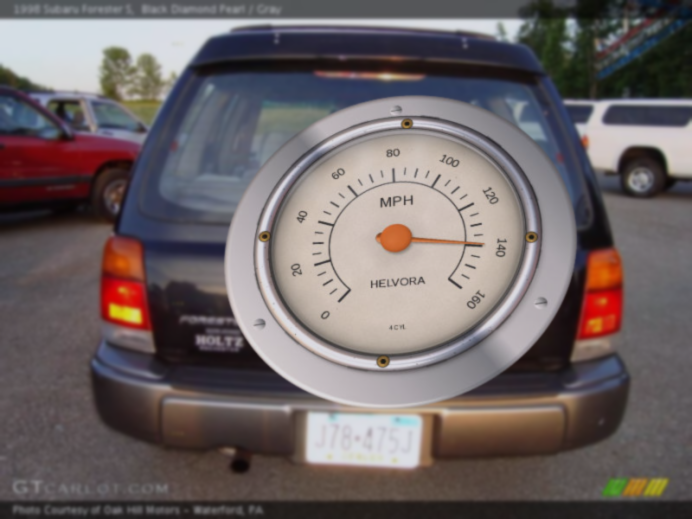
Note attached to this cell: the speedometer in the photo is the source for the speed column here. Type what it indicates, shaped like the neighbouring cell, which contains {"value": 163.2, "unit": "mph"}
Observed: {"value": 140, "unit": "mph"}
